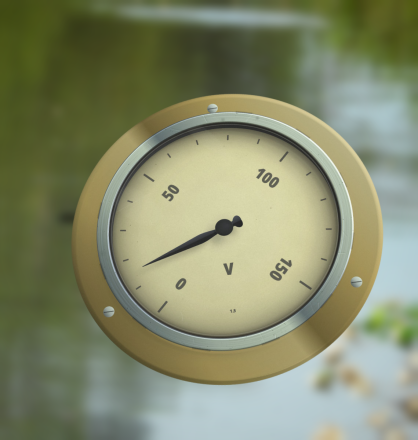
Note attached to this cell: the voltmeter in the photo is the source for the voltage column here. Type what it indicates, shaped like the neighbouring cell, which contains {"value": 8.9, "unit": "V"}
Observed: {"value": 15, "unit": "V"}
